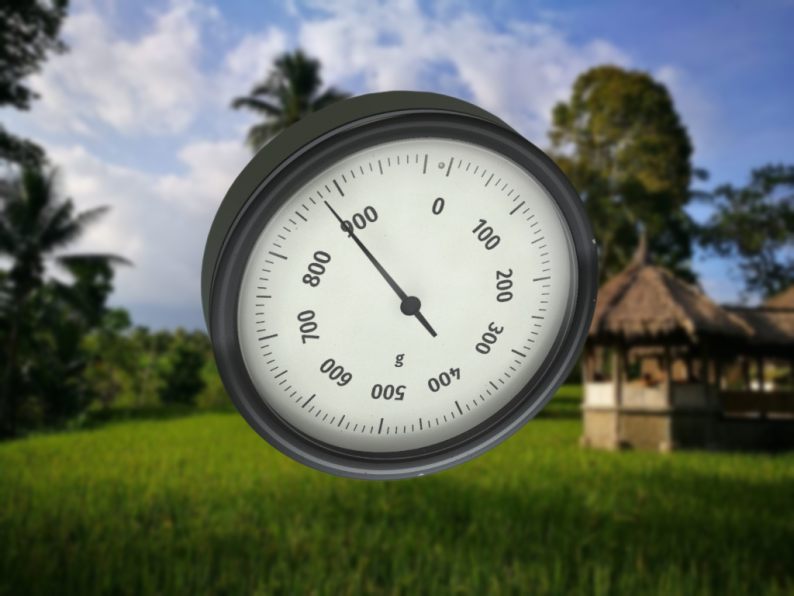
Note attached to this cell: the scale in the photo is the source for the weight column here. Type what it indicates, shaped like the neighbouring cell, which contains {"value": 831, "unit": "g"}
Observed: {"value": 880, "unit": "g"}
